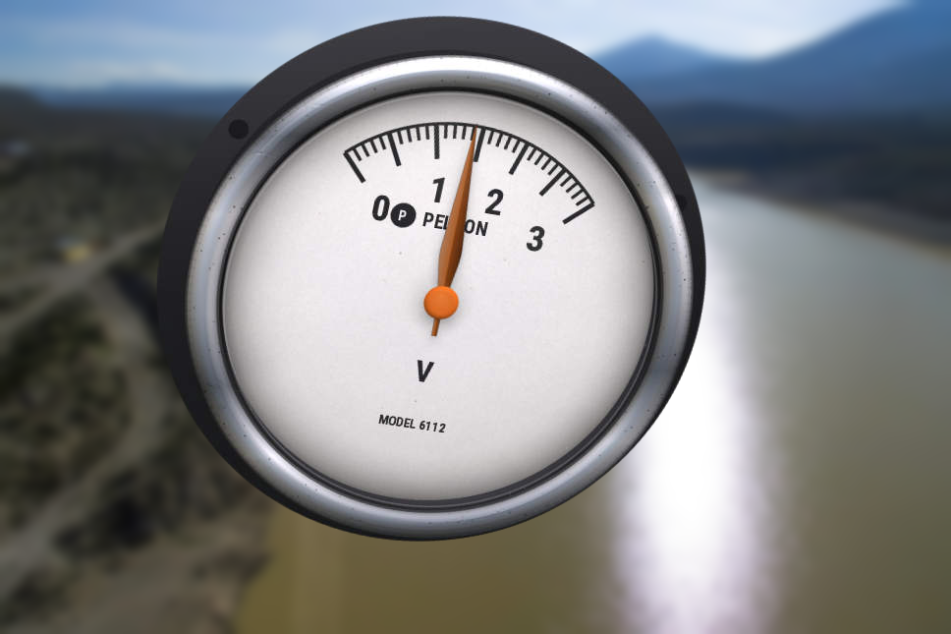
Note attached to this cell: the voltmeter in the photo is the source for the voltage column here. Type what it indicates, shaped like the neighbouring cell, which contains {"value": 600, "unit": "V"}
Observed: {"value": 1.4, "unit": "V"}
